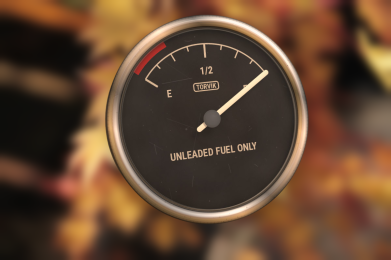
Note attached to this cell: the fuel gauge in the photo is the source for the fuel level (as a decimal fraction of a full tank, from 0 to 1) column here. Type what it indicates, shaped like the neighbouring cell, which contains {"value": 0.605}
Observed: {"value": 1}
